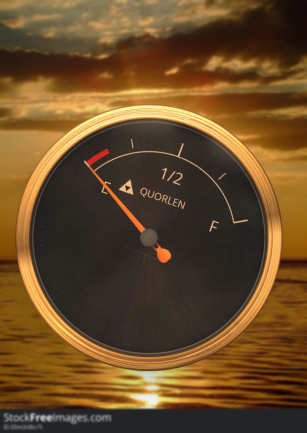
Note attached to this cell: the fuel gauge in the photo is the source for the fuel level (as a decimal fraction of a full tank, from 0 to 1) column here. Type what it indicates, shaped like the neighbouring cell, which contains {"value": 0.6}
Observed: {"value": 0}
